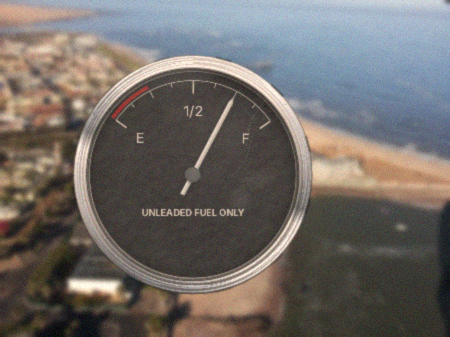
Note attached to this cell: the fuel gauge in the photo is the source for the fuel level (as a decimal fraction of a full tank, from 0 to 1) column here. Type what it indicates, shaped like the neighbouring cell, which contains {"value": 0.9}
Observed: {"value": 0.75}
